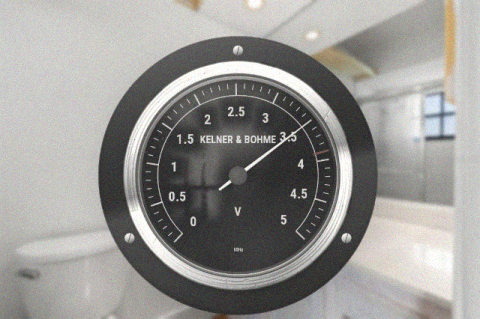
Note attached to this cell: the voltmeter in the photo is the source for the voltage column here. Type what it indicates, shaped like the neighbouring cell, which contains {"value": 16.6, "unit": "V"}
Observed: {"value": 3.5, "unit": "V"}
